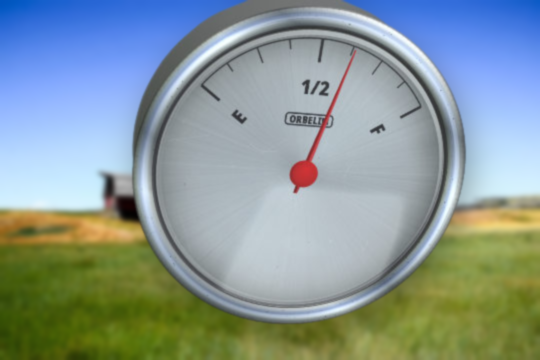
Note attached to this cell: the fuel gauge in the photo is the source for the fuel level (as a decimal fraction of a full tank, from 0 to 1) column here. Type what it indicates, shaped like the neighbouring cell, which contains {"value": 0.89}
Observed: {"value": 0.625}
